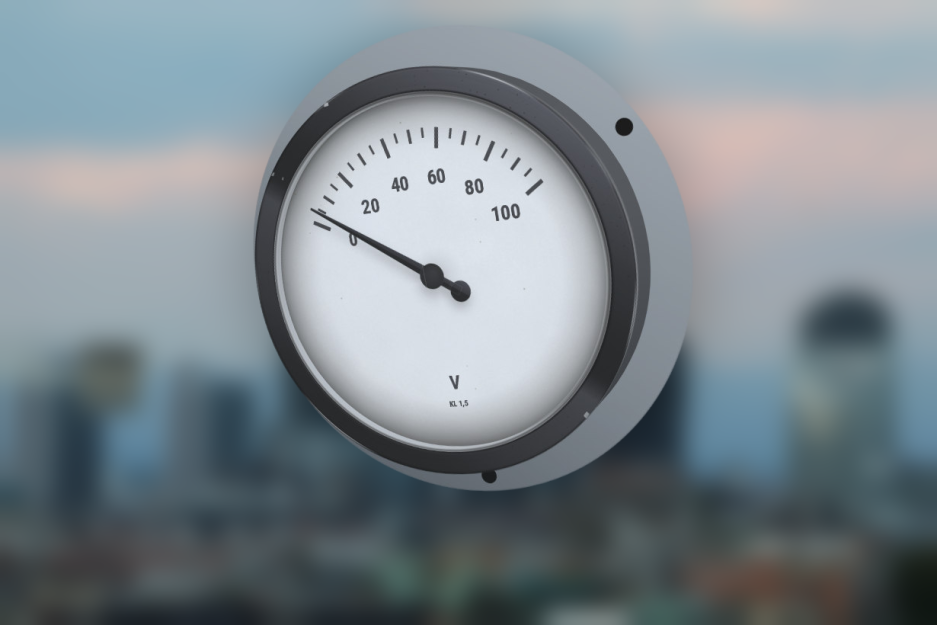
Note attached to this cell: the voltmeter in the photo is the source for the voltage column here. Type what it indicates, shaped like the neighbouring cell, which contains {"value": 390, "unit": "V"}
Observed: {"value": 5, "unit": "V"}
